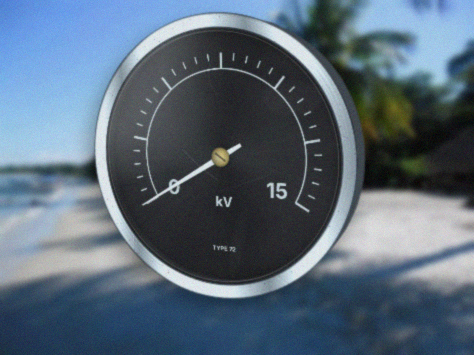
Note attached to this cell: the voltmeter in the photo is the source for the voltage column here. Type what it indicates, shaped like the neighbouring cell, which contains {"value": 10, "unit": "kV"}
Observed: {"value": 0, "unit": "kV"}
